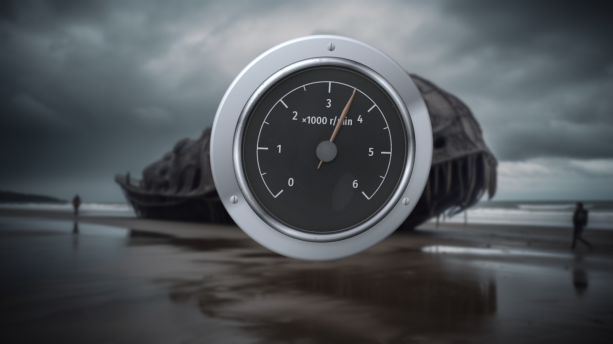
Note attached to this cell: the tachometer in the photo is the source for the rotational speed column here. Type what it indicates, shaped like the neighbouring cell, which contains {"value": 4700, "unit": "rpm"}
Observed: {"value": 3500, "unit": "rpm"}
